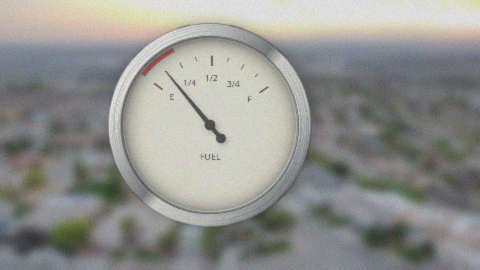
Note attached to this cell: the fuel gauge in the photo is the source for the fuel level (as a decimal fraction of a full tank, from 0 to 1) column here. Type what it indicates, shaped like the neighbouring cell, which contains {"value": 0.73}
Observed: {"value": 0.125}
